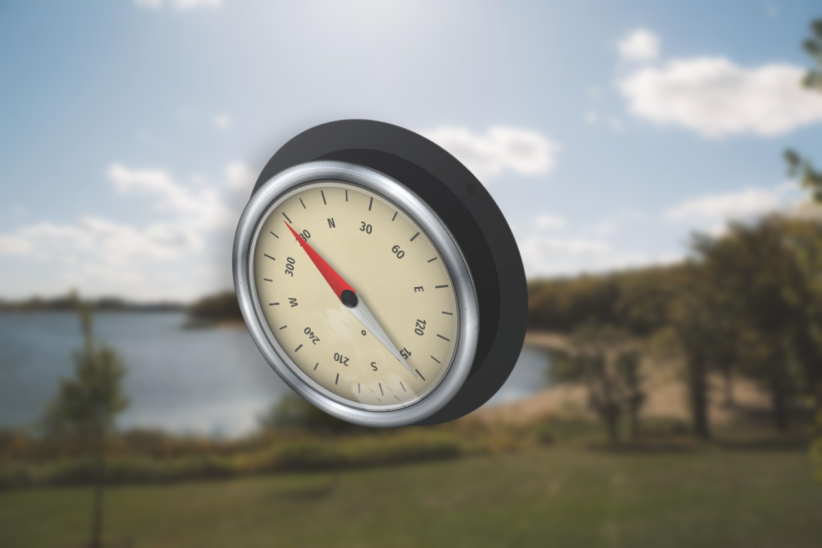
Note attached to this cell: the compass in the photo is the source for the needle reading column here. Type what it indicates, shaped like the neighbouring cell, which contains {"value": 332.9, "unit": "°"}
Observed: {"value": 330, "unit": "°"}
